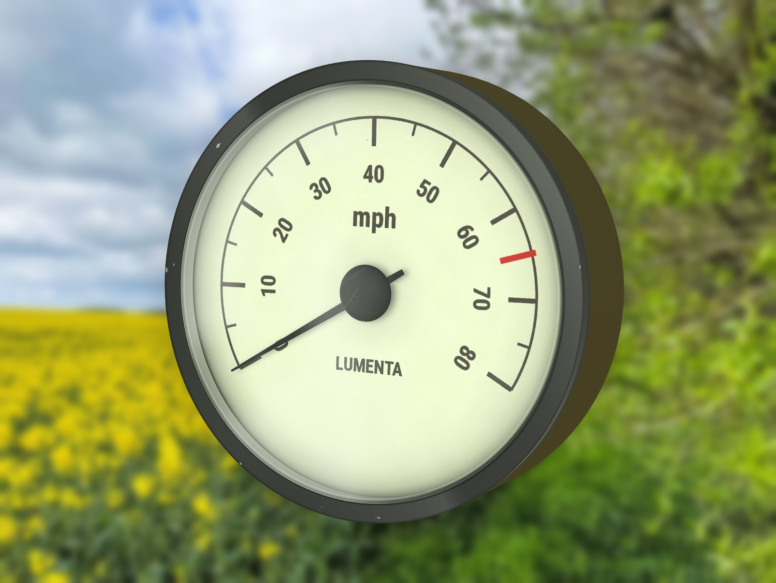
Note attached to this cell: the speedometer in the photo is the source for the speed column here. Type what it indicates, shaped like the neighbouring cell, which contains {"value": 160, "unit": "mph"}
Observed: {"value": 0, "unit": "mph"}
